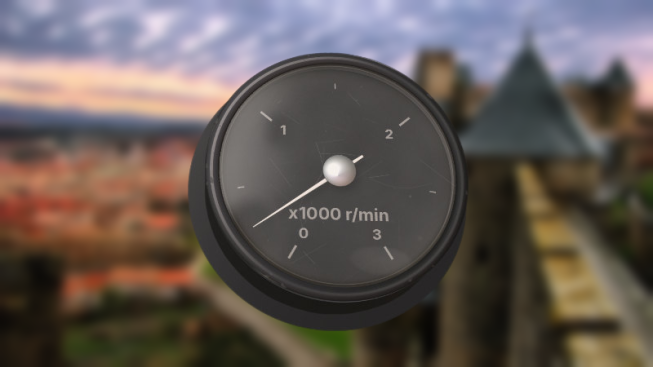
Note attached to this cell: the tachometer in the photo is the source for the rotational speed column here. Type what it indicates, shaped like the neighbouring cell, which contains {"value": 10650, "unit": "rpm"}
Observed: {"value": 250, "unit": "rpm"}
